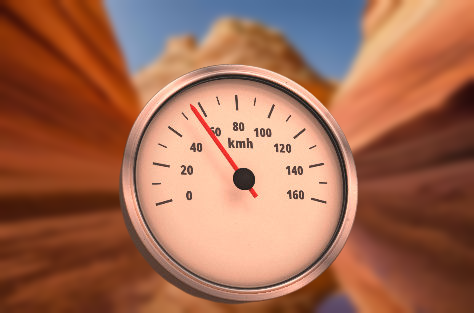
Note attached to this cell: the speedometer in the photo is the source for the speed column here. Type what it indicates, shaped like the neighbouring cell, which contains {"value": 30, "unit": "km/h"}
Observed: {"value": 55, "unit": "km/h"}
